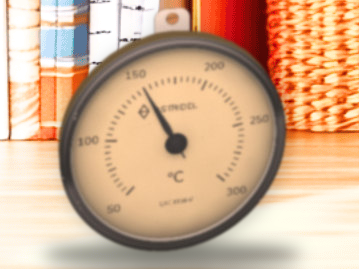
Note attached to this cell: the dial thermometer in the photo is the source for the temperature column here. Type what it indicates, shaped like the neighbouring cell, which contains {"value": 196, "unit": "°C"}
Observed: {"value": 150, "unit": "°C"}
